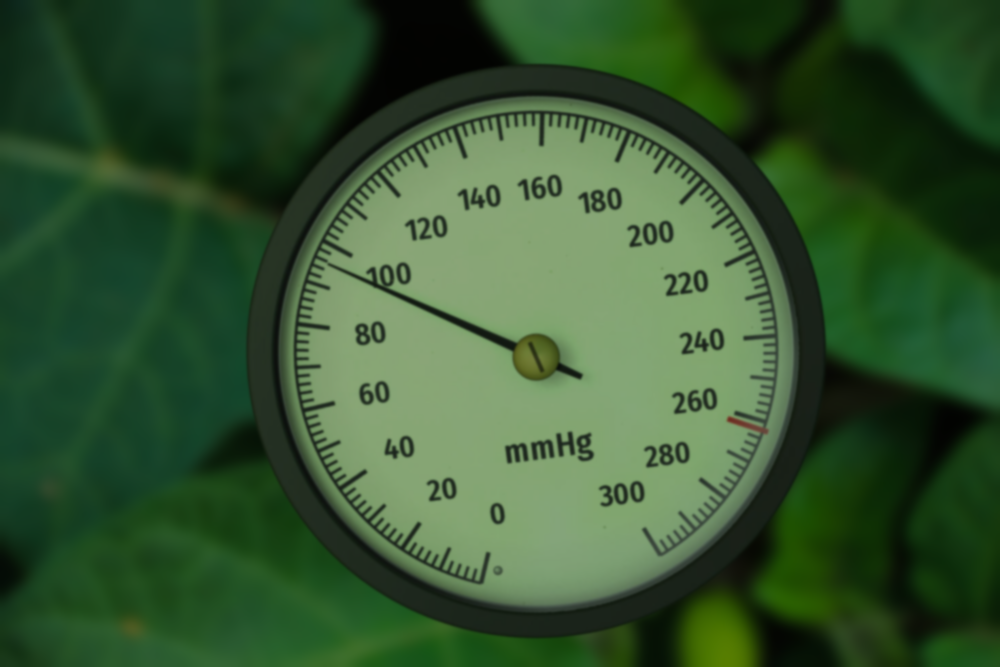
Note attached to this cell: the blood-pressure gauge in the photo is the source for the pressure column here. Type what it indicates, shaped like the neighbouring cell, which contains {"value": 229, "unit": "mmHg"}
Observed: {"value": 96, "unit": "mmHg"}
